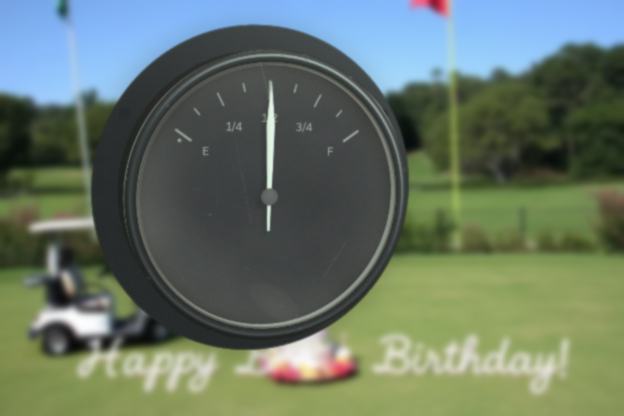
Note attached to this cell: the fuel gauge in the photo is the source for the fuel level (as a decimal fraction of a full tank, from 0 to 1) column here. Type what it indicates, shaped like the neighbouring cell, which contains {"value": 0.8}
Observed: {"value": 0.5}
